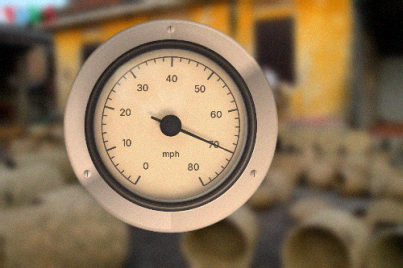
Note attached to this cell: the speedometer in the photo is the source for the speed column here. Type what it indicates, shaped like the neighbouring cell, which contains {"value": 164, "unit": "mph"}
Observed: {"value": 70, "unit": "mph"}
